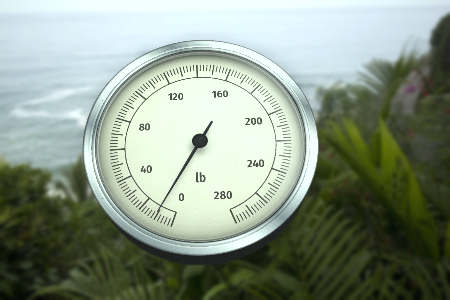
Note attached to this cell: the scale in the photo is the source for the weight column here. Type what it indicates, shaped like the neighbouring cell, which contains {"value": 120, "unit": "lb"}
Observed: {"value": 10, "unit": "lb"}
